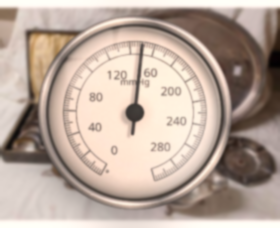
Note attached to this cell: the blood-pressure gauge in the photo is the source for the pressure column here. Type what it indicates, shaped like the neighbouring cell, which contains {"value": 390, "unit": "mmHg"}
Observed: {"value": 150, "unit": "mmHg"}
